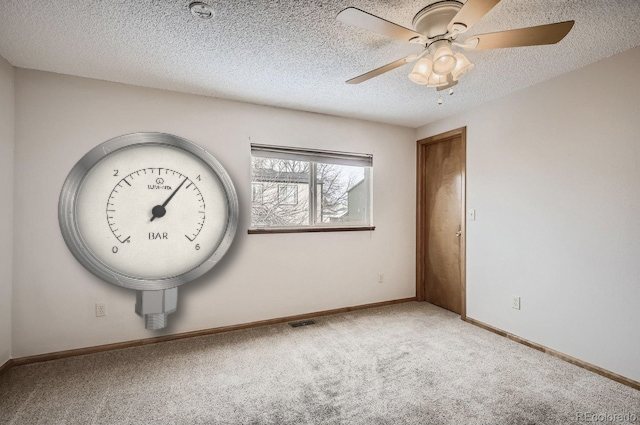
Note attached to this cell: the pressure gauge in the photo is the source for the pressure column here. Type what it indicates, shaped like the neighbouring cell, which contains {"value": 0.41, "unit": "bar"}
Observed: {"value": 3.8, "unit": "bar"}
